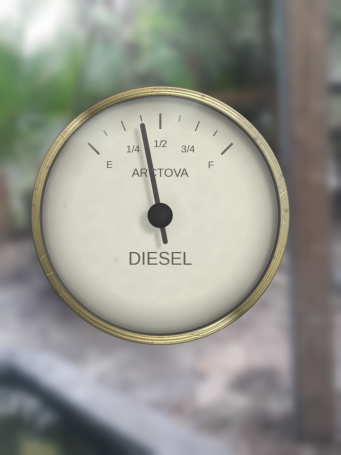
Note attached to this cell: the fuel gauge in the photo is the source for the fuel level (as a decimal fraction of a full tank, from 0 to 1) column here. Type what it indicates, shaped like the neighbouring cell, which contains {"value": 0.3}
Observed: {"value": 0.375}
